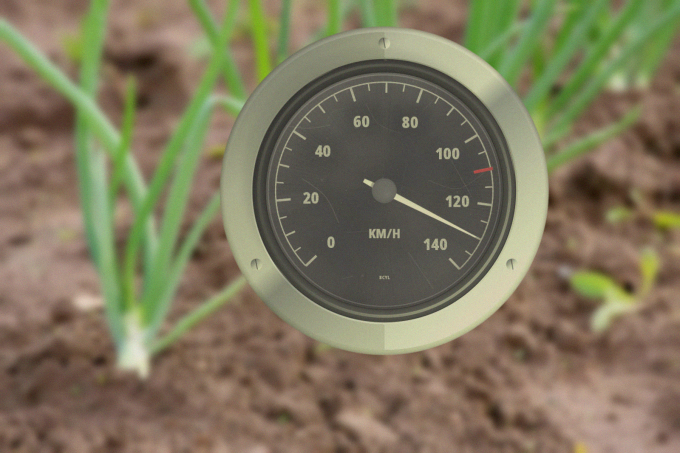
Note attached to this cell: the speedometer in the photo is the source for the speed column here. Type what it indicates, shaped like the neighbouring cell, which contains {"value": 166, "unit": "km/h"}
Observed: {"value": 130, "unit": "km/h"}
